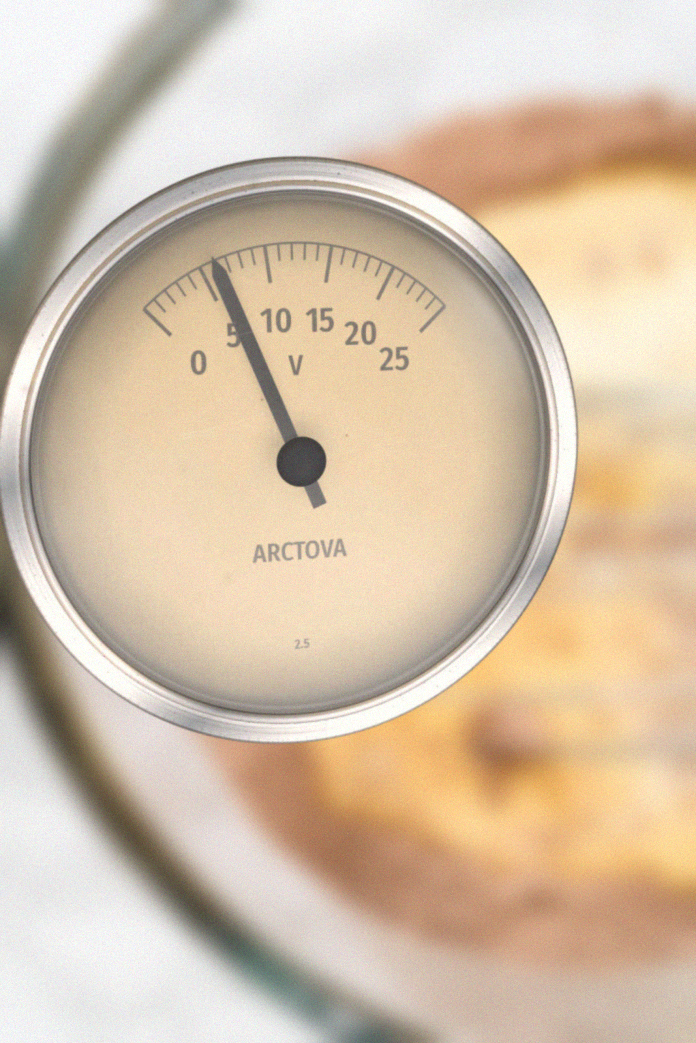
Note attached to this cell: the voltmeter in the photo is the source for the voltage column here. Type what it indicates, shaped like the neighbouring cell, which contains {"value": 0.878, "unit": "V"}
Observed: {"value": 6, "unit": "V"}
